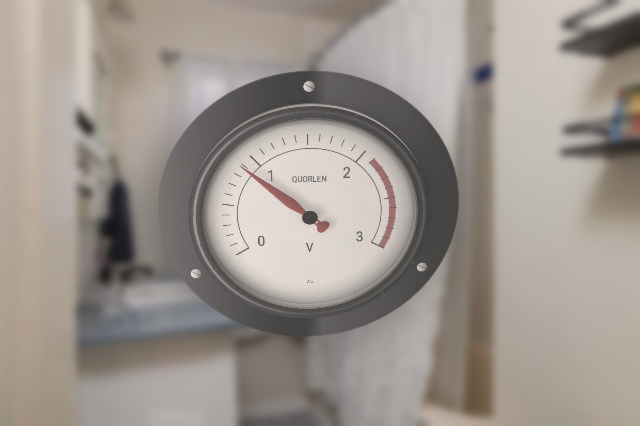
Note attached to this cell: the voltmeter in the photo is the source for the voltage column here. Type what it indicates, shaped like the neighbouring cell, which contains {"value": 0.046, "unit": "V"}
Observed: {"value": 0.9, "unit": "V"}
